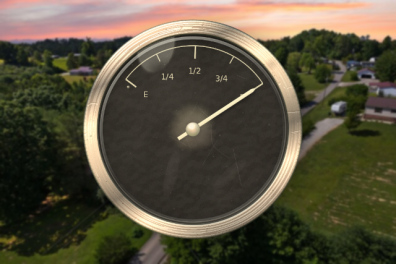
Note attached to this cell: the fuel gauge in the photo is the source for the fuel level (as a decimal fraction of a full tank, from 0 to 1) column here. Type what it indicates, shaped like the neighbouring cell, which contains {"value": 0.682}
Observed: {"value": 1}
